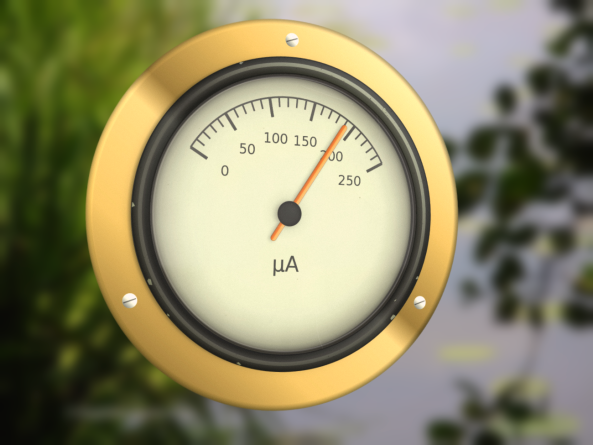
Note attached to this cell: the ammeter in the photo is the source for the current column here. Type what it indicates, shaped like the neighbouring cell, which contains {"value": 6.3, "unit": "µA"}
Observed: {"value": 190, "unit": "µA"}
